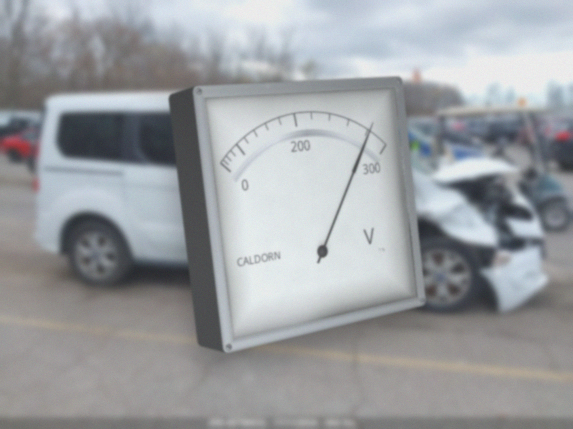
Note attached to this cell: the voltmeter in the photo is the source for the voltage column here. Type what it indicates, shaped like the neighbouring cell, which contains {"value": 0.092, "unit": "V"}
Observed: {"value": 280, "unit": "V"}
